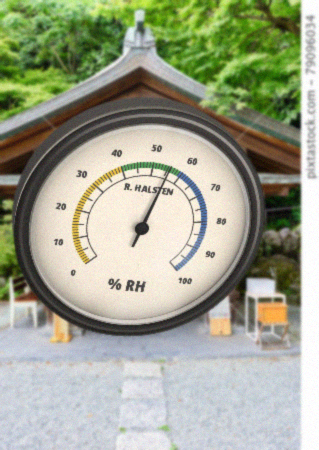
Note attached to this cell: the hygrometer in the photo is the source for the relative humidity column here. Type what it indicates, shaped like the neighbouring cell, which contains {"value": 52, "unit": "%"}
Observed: {"value": 55, "unit": "%"}
